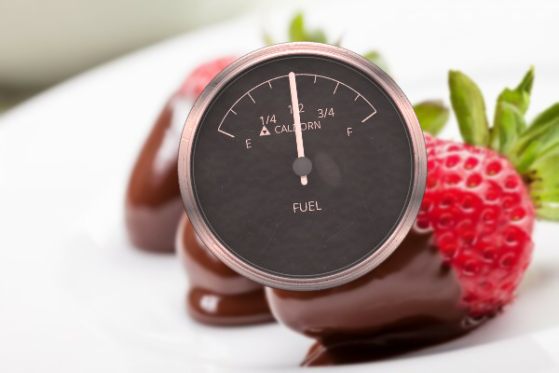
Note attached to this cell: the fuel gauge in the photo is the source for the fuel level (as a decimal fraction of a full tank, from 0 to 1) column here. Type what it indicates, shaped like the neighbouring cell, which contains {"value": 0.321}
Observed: {"value": 0.5}
